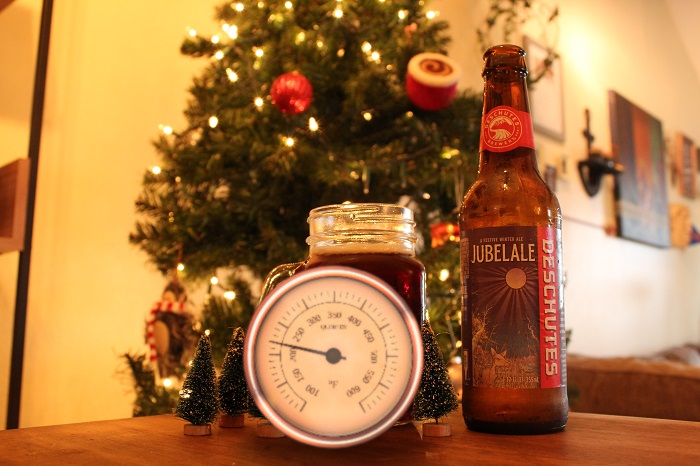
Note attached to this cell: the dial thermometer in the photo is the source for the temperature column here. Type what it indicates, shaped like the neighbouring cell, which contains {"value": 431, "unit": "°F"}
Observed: {"value": 220, "unit": "°F"}
